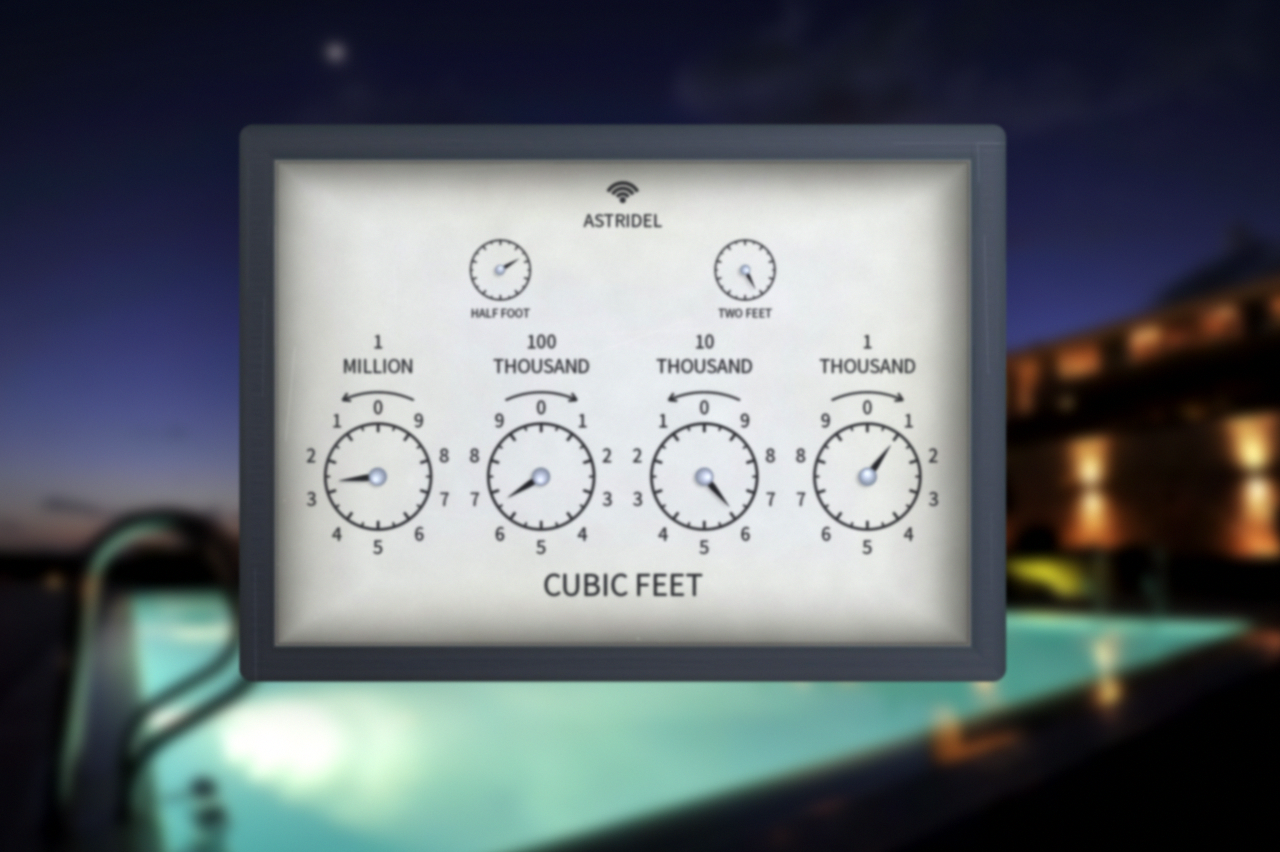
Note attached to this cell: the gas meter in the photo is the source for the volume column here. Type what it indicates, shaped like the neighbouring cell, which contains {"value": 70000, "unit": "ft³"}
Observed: {"value": 266100, "unit": "ft³"}
